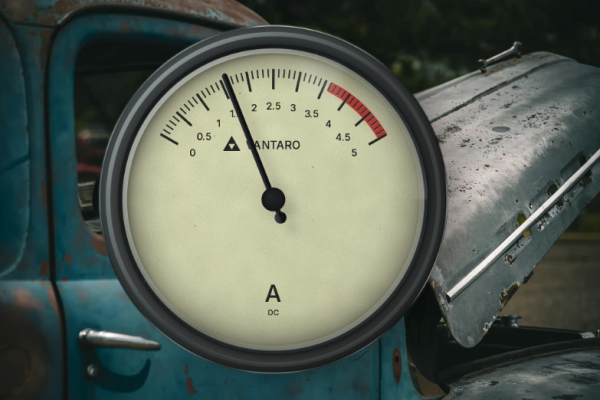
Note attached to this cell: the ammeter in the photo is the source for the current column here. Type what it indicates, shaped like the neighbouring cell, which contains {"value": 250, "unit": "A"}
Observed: {"value": 1.6, "unit": "A"}
